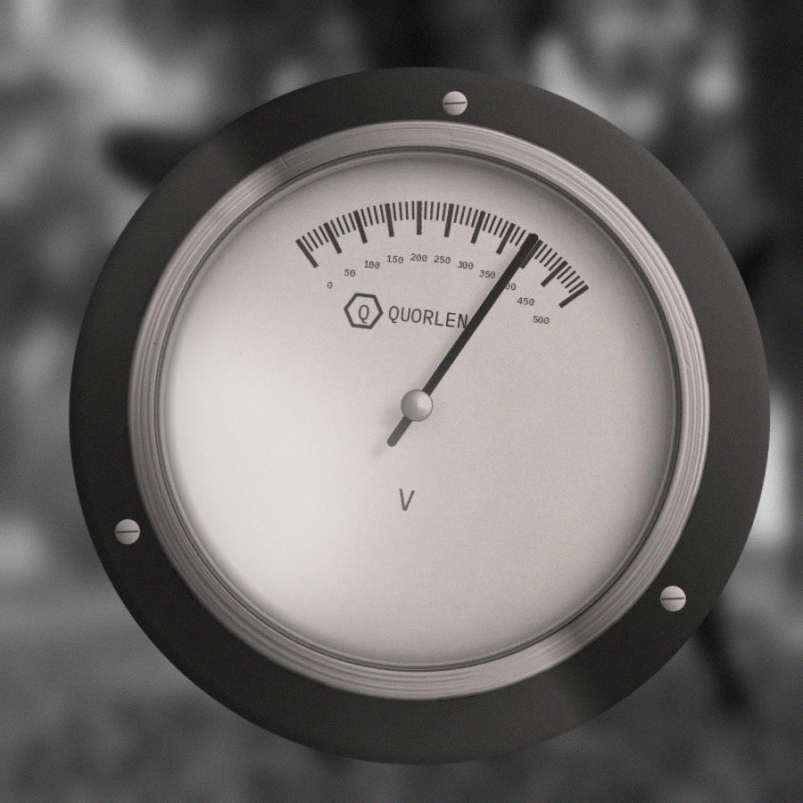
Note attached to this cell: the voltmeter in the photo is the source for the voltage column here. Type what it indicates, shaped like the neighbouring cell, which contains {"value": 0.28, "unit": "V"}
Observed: {"value": 390, "unit": "V"}
